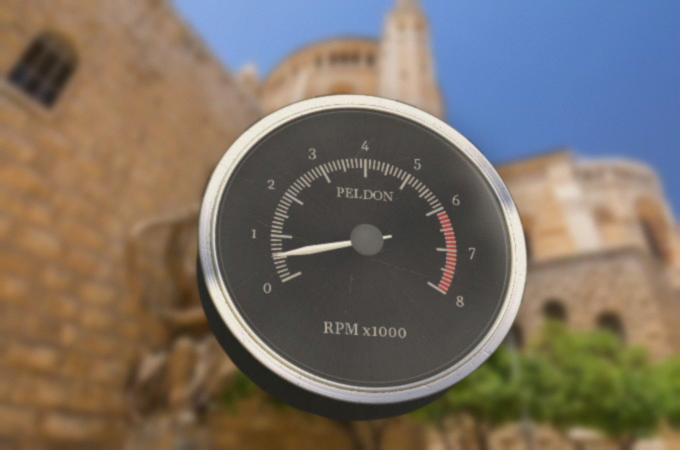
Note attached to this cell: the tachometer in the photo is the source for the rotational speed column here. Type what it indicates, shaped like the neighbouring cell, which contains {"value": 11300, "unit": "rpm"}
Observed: {"value": 500, "unit": "rpm"}
